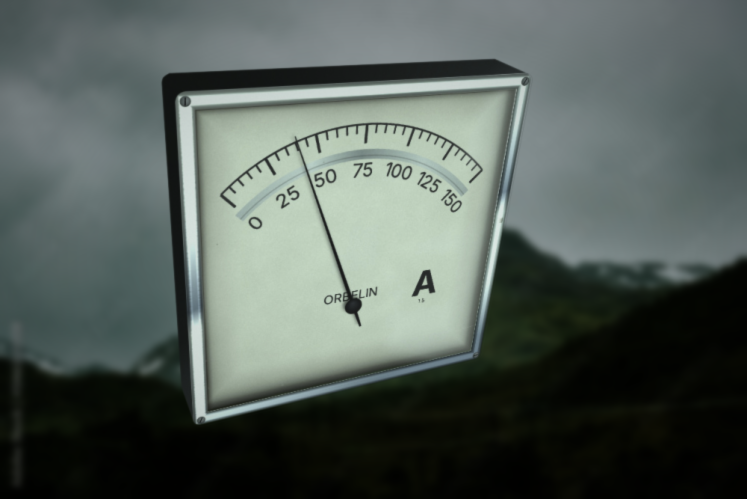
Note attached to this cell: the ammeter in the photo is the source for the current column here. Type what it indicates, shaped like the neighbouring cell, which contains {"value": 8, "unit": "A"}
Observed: {"value": 40, "unit": "A"}
